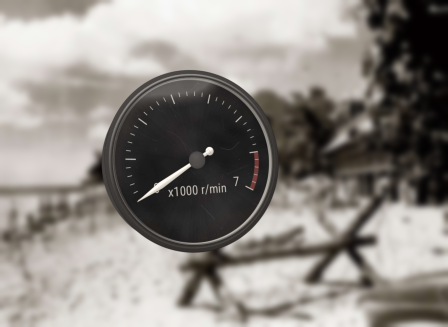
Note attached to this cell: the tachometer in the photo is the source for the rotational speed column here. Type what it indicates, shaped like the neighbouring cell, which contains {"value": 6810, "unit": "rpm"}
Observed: {"value": 0, "unit": "rpm"}
